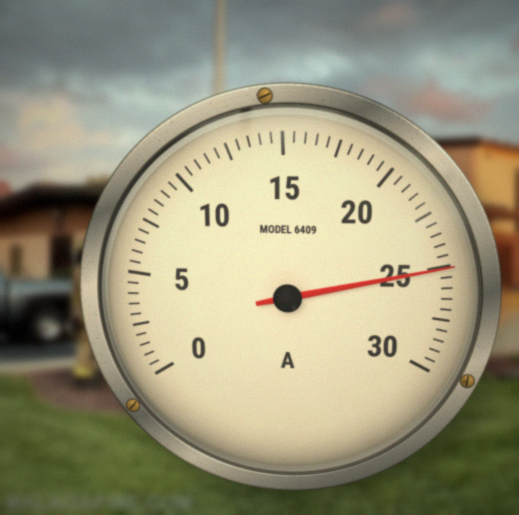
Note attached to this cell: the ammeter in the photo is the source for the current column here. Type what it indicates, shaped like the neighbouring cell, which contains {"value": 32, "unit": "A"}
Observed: {"value": 25, "unit": "A"}
